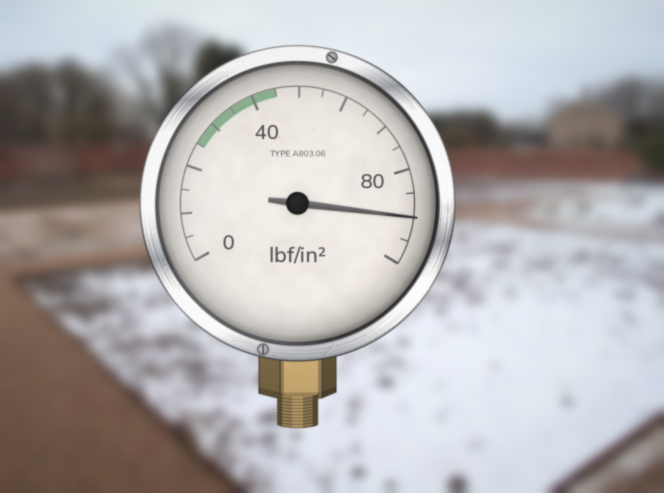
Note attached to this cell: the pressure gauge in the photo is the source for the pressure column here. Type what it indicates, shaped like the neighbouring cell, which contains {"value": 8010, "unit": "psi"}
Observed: {"value": 90, "unit": "psi"}
